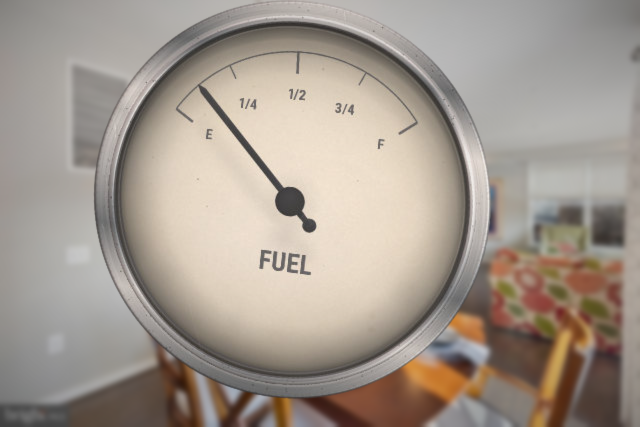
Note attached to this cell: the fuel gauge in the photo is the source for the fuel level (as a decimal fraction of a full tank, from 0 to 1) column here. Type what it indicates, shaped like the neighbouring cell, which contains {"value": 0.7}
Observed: {"value": 0.125}
